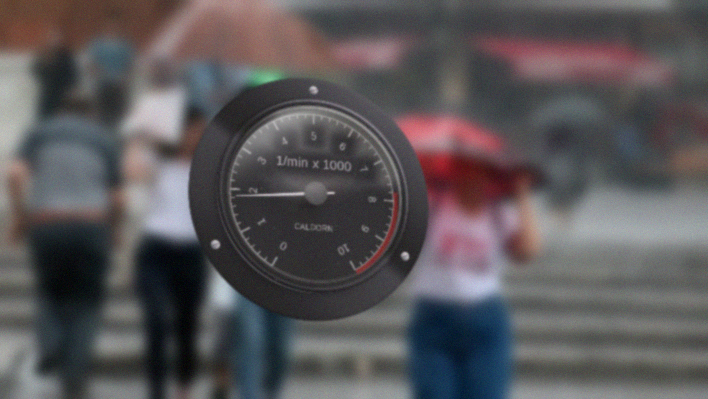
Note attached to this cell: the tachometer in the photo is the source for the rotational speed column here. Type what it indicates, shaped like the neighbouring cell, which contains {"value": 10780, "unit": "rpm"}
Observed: {"value": 1800, "unit": "rpm"}
